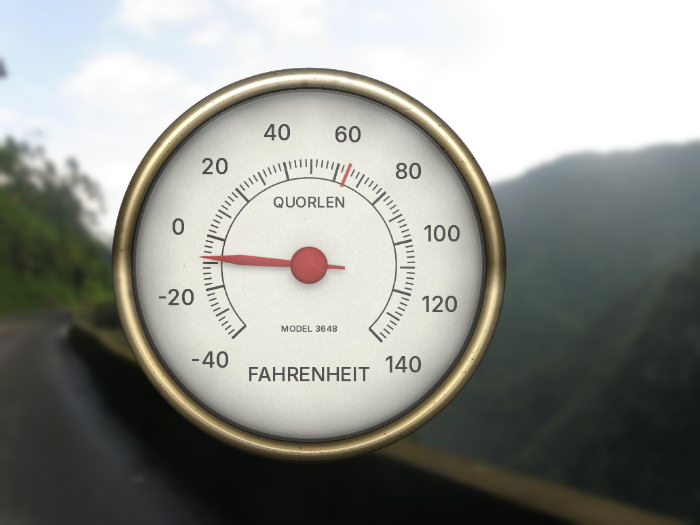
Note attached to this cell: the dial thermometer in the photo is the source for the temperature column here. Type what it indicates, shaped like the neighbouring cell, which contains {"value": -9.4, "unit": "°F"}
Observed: {"value": -8, "unit": "°F"}
